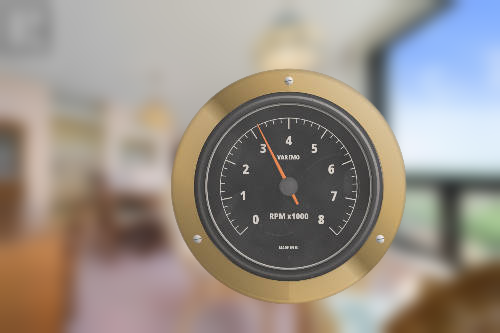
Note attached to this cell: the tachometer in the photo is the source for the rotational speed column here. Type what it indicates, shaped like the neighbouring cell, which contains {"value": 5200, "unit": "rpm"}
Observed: {"value": 3200, "unit": "rpm"}
